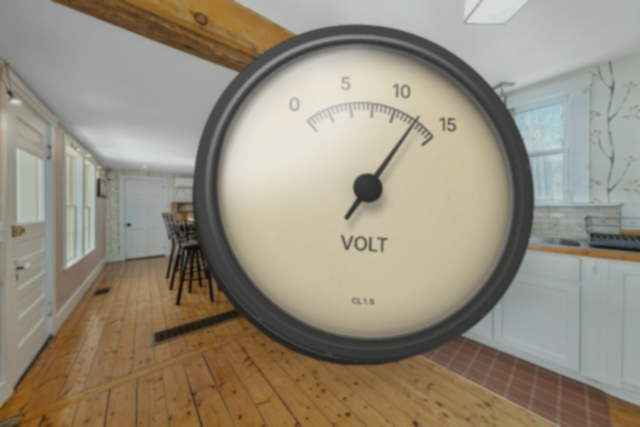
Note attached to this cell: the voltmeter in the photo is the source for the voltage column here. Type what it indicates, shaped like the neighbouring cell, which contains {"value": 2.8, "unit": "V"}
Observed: {"value": 12.5, "unit": "V"}
